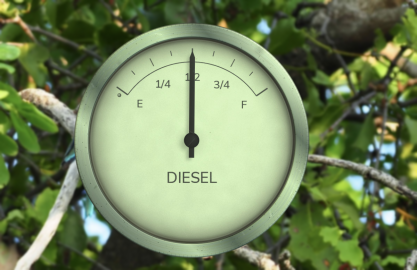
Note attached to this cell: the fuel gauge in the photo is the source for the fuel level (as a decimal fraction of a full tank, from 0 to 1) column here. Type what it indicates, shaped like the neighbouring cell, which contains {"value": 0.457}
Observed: {"value": 0.5}
